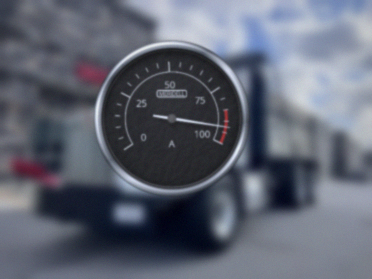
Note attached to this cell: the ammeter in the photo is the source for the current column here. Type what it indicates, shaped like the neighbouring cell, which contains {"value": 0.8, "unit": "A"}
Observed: {"value": 92.5, "unit": "A"}
